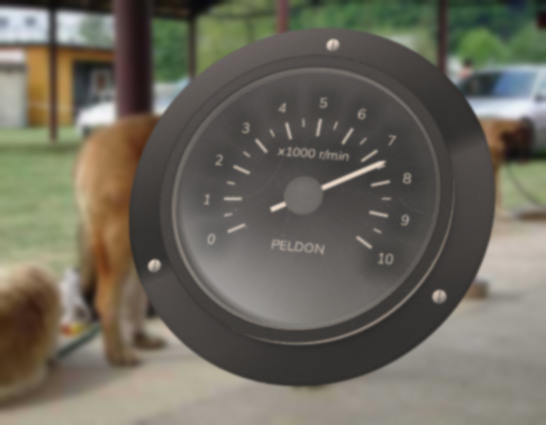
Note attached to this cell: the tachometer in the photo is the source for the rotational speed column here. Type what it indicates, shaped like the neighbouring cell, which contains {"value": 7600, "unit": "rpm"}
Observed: {"value": 7500, "unit": "rpm"}
